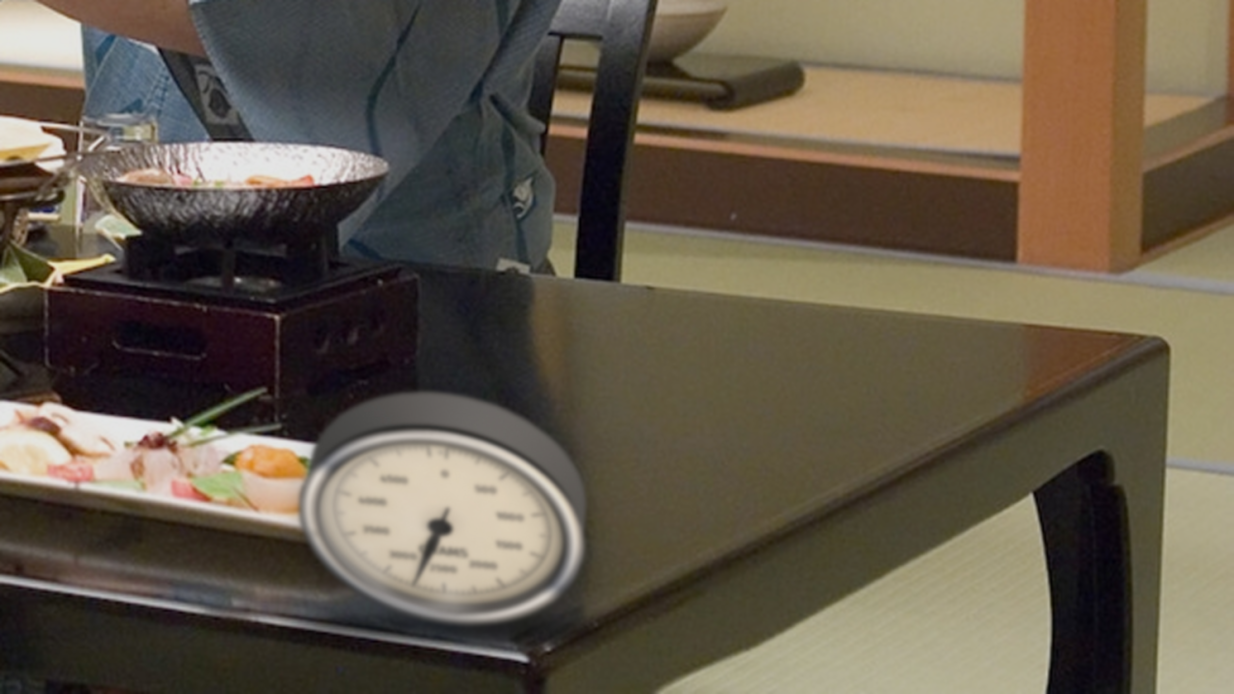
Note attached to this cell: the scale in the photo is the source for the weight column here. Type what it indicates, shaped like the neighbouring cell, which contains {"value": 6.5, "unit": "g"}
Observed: {"value": 2750, "unit": "g"}
